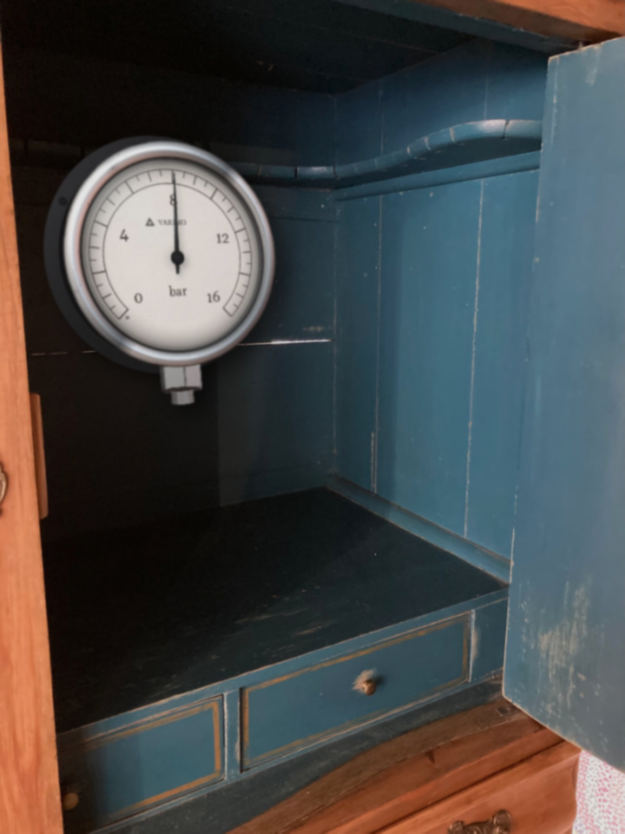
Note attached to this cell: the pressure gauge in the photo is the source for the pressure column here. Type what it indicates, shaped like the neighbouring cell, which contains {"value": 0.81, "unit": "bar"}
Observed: {"value": 8, "unit": "bar"}
